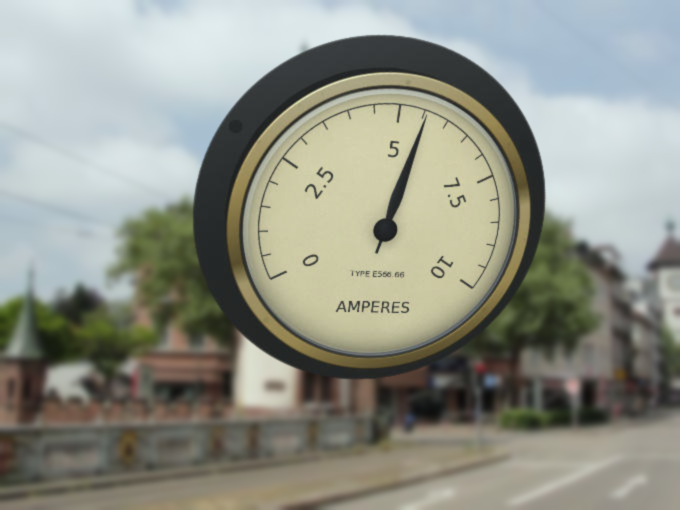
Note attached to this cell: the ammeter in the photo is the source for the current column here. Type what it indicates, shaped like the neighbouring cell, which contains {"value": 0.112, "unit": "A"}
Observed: {"value": 5.5, "unit": "A"}
